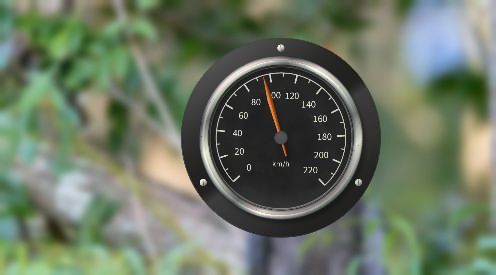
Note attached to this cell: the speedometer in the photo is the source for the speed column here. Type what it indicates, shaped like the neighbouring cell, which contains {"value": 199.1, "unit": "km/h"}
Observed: {"value": 95, "unit": "km/h"}
